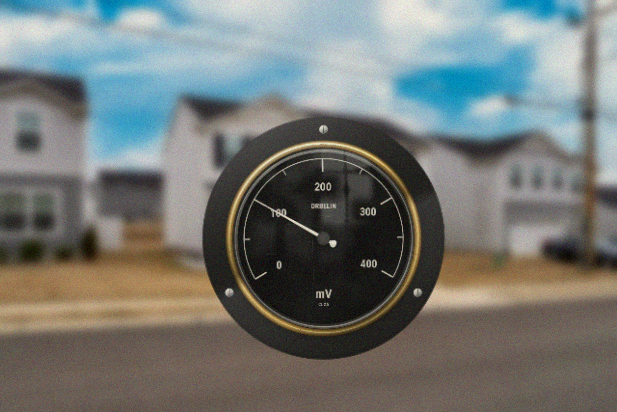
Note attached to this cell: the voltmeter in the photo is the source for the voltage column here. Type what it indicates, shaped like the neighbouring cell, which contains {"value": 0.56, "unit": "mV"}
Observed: {"value": 100, "unit": "mV"}
